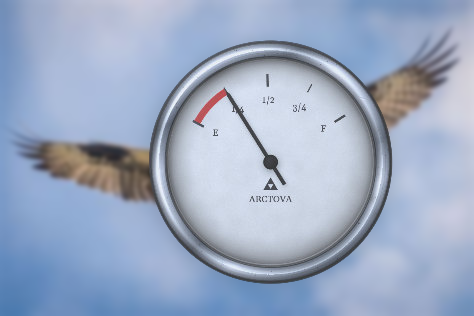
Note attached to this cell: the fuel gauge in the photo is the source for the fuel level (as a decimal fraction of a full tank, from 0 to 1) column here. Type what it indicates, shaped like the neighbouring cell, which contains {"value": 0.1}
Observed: {"value": 0.25}
